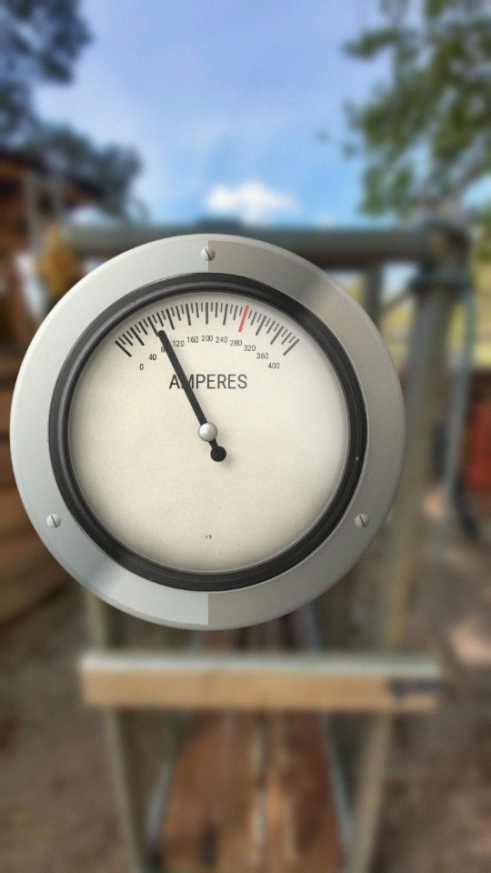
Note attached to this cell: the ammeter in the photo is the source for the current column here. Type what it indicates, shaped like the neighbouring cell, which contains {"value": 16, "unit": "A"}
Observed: {"value": 90, "unit": "A"}
